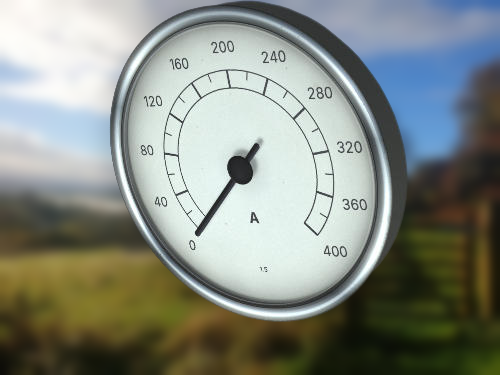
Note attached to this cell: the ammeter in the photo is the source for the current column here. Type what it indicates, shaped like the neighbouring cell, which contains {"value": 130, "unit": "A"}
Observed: {"value": 0, "unit": "A"}
